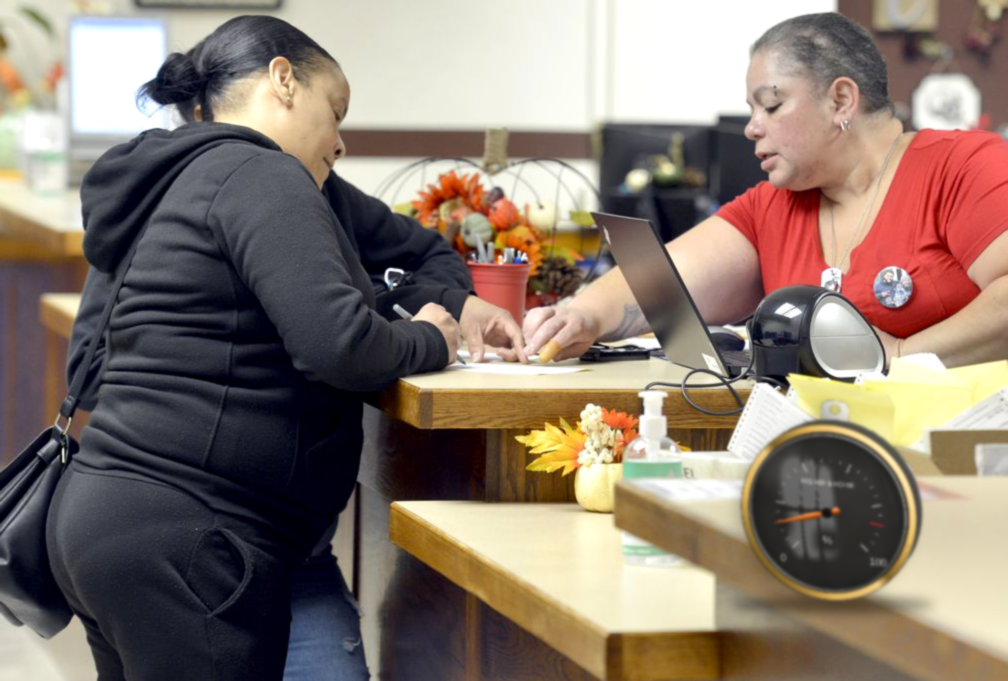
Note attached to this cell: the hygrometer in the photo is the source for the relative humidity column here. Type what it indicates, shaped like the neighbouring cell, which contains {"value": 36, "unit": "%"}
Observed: {"value": 12, "unit": "%"}
